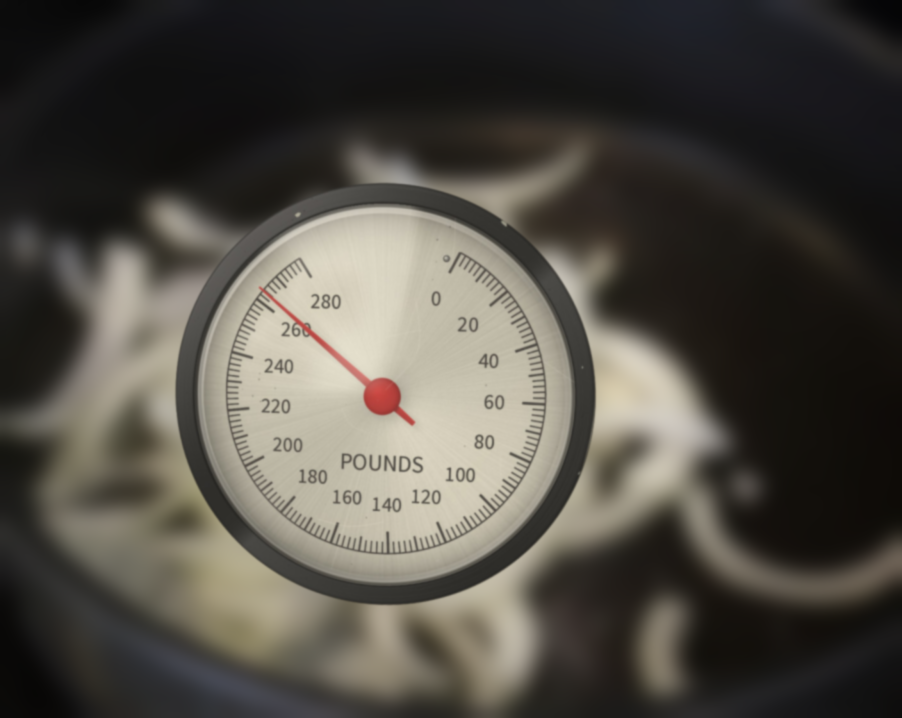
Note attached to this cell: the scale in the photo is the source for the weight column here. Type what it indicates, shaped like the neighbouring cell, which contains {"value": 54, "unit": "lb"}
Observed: {"value": 264, "unit": "lb"}
